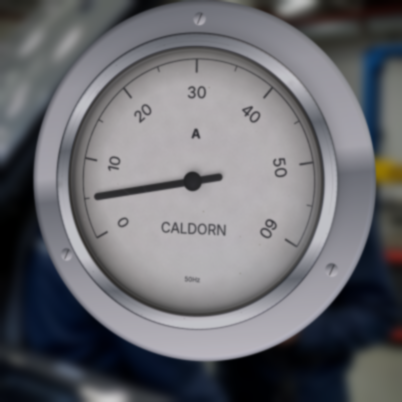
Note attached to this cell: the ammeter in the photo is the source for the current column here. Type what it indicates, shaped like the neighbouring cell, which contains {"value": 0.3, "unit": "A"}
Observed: {"value": 5, "unit": "A"}
